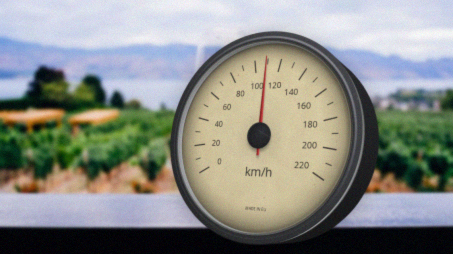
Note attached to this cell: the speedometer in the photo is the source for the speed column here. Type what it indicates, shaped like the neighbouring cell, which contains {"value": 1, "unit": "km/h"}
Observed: {"value": 110, "unit": "km/h"}
